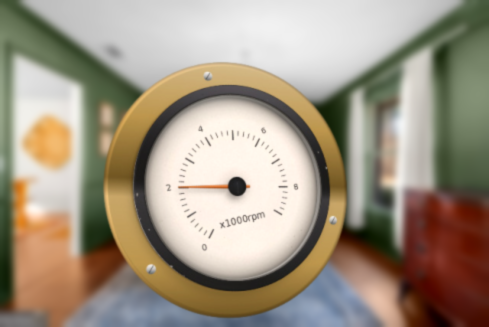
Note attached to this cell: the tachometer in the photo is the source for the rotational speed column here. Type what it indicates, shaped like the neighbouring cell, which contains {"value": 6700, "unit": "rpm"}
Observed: {"value": 2000, "unit": "rpm"}
